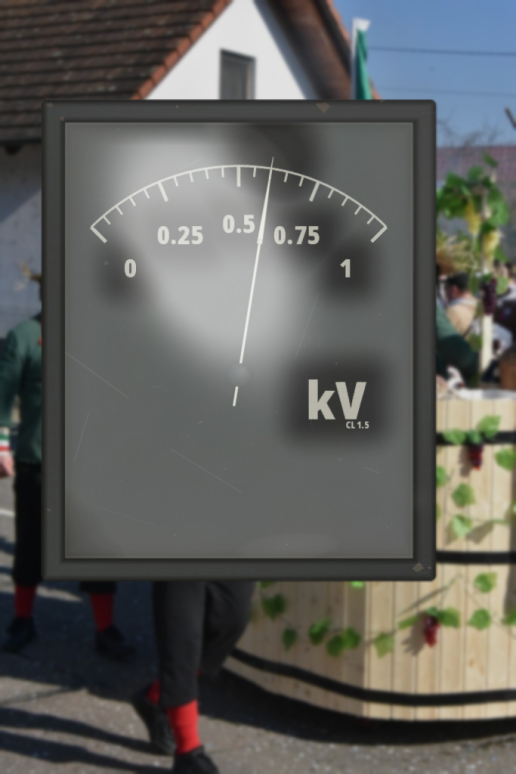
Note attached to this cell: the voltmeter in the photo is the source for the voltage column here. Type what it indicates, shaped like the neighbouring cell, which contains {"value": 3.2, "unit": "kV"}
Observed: {"value": 0.6, "unit": "kV"}
